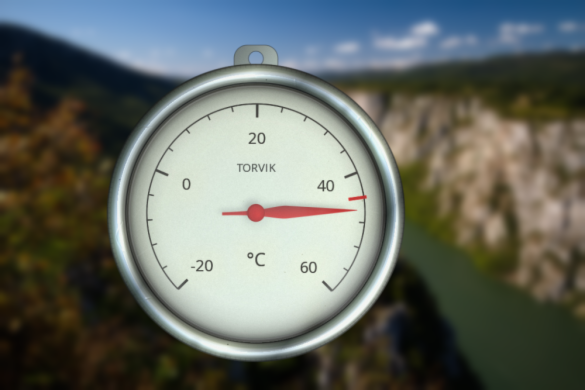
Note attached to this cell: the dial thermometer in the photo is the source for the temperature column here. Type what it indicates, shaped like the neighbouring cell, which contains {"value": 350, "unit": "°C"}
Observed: {"value": 46, "unit": "°C"}
